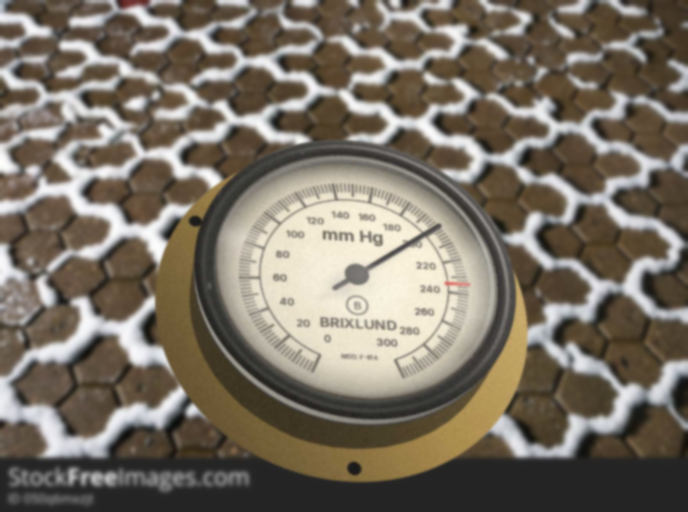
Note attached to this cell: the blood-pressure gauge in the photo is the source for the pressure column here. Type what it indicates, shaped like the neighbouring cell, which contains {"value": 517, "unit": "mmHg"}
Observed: {"value": 200, "unit": "mmHg"}
